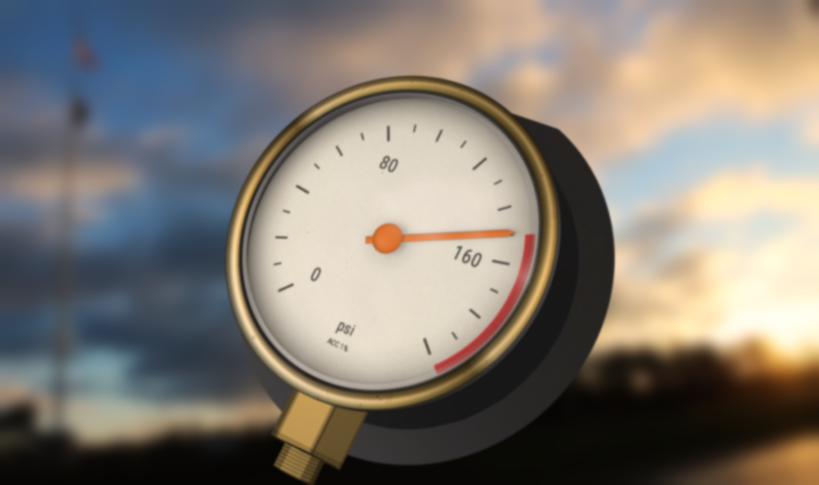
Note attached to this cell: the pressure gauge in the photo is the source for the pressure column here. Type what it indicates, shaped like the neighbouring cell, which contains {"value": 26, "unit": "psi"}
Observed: {"value": 150, "unit": "psi"}
